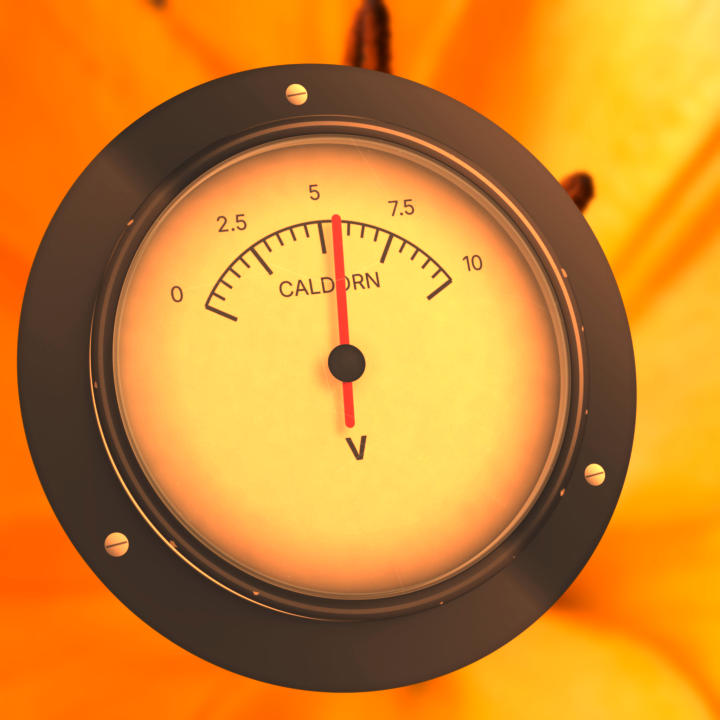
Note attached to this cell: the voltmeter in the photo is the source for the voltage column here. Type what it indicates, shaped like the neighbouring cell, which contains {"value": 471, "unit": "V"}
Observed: {"value": 5.5, "unit": "V"}
